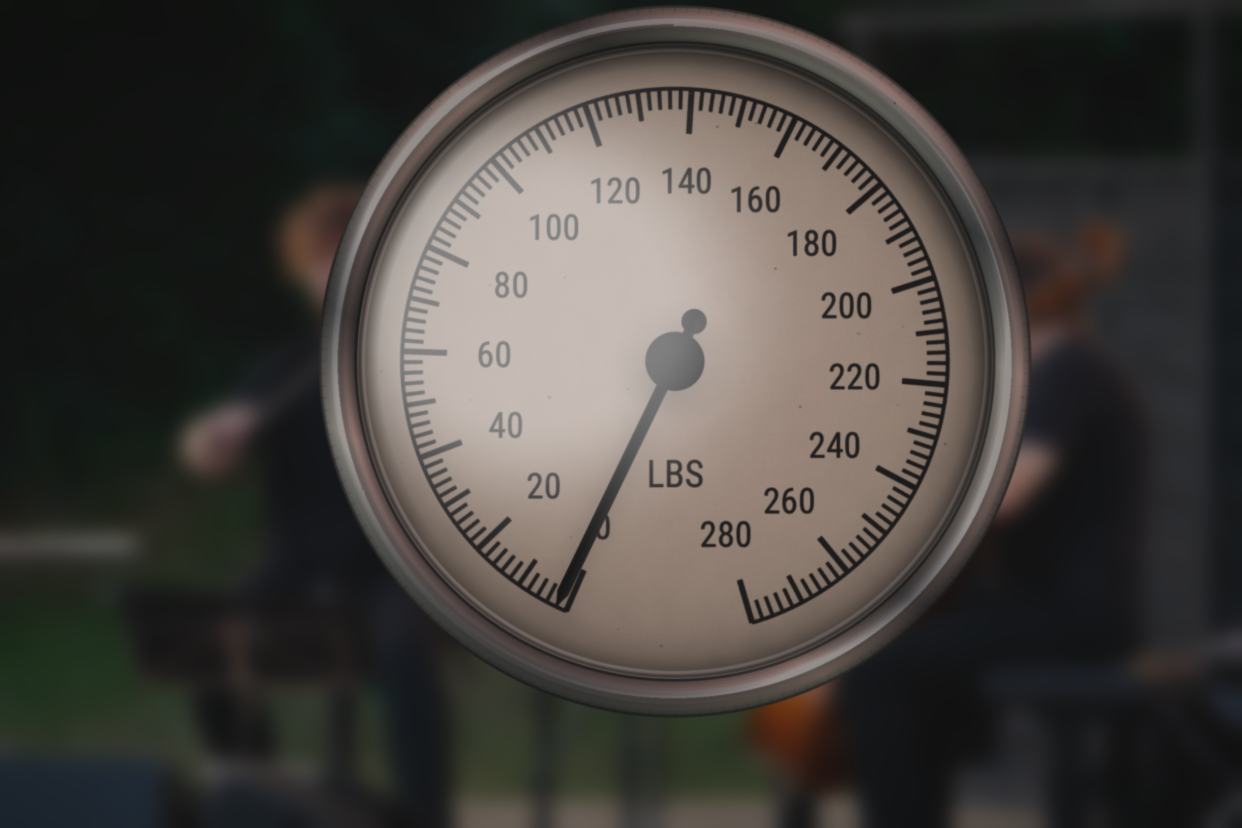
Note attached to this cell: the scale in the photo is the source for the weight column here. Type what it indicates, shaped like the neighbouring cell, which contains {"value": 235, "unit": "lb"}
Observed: {"value": 2, "unit": "lb"}
